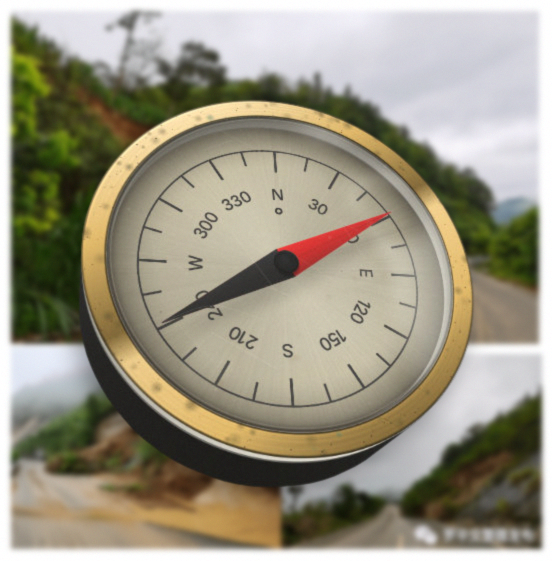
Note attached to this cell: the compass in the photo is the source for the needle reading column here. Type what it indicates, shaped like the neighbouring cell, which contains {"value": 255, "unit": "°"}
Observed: {"value": 60, "unit": "°"}
